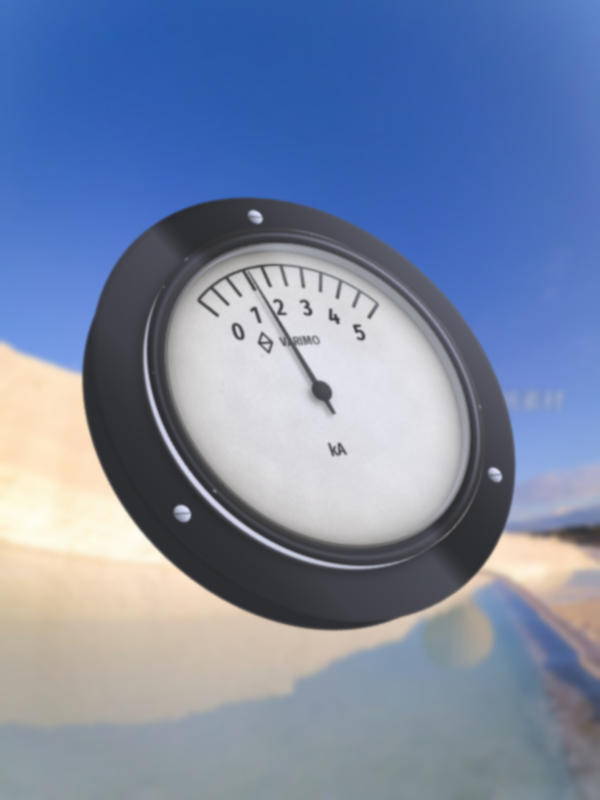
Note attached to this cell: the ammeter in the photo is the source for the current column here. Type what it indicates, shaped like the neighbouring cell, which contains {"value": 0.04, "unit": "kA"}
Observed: {"value": 1.5, "unit": "kA"}
